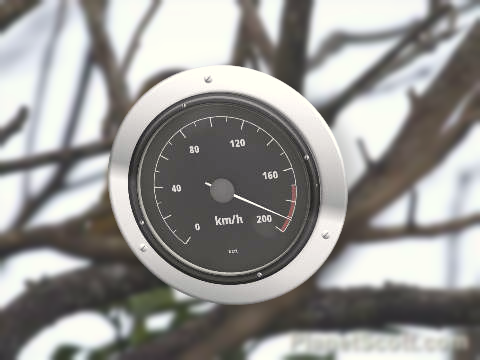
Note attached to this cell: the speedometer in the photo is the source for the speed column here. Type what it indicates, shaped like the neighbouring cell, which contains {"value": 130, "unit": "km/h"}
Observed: {"value": 190, "unit": "km/h"}
